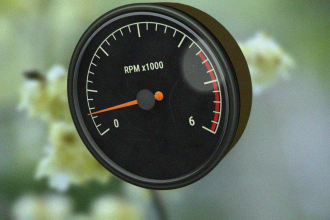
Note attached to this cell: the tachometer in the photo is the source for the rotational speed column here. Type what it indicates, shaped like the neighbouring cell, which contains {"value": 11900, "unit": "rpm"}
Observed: {"value": 500, "unit": "rpm"}
